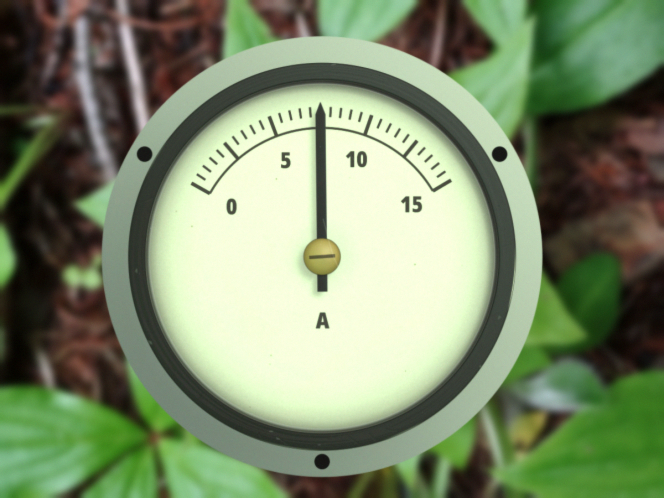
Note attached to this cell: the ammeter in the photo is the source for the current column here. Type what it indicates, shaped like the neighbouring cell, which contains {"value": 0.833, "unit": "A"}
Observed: {"value": 7.5, "unit": "A"}
